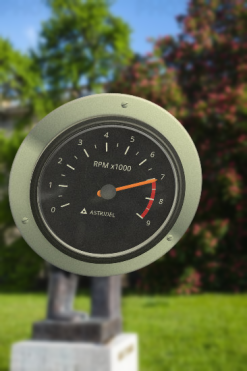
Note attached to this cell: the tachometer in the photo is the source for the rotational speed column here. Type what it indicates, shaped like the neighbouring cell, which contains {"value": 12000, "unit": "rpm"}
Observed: {"value": 7000, "unit": "rpm"}
